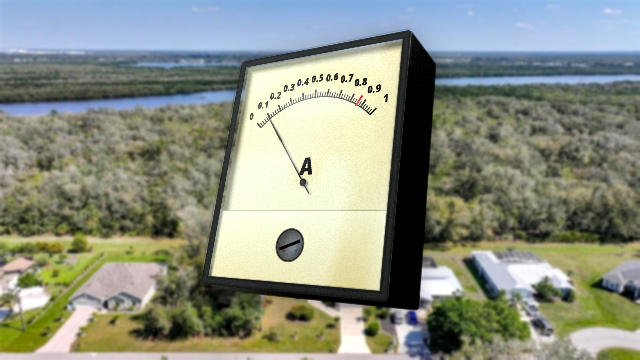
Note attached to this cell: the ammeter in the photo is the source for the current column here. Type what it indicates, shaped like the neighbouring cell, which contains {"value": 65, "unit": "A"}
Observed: {"value": 0.1, "unit": "A"}
